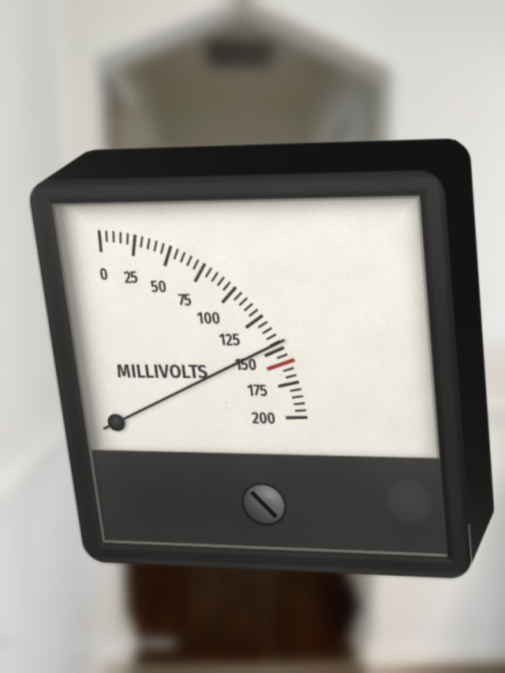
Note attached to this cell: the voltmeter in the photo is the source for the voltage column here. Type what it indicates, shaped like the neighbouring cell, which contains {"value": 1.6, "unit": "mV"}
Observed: {"value": 145, "unit": "mV"}
